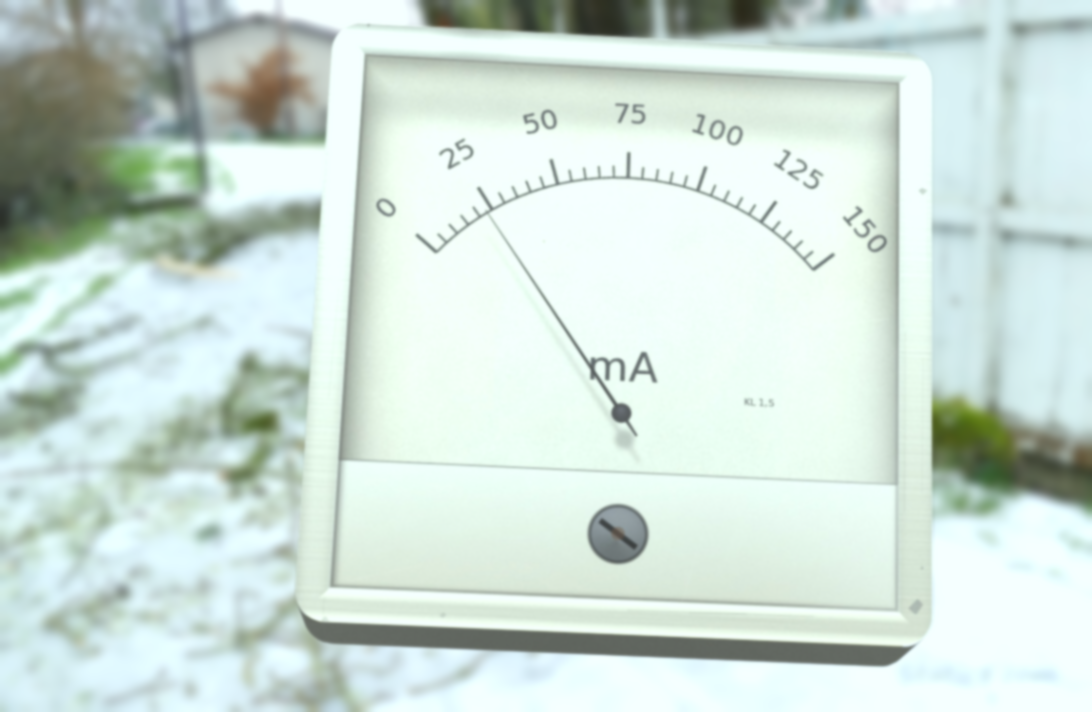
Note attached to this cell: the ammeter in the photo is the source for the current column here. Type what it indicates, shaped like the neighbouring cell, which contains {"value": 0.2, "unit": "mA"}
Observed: {"value": 22.5, "unit": "mA"}
